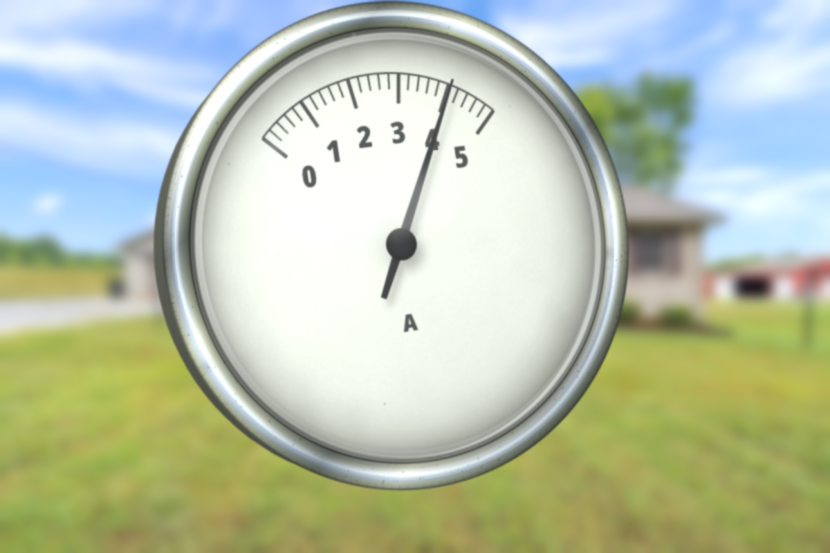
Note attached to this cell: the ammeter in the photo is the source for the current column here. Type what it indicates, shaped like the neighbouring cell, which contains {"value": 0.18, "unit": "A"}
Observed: {"value": 4, "unit": "A"}
